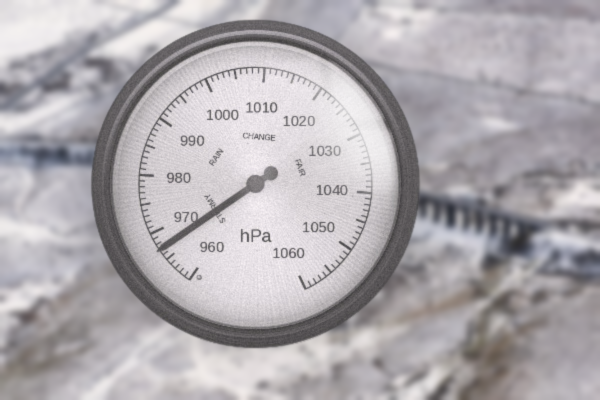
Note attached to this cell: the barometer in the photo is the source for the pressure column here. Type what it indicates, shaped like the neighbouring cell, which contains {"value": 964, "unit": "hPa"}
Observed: {"value": 967, "unit": "hPa"}
